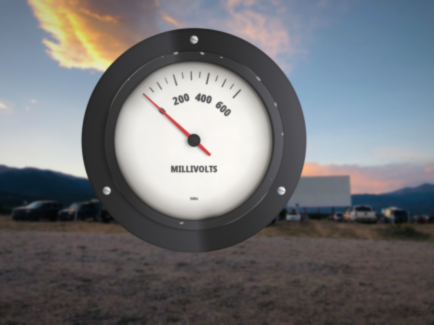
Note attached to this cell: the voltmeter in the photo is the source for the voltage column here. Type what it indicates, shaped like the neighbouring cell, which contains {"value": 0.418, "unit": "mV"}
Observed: {"value": 0, "unit": "mV"}
